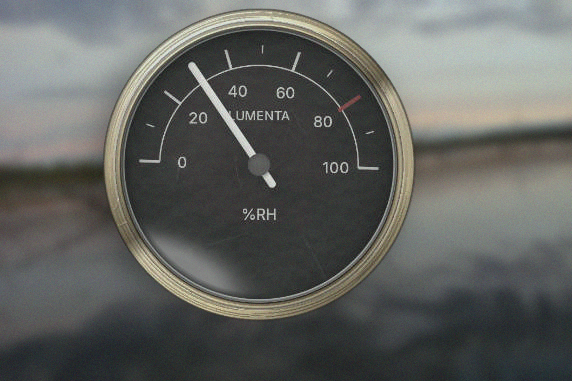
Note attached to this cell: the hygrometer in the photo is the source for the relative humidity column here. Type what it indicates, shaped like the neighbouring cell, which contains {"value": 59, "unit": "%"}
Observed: {"value": 30, "unit": "%"}
